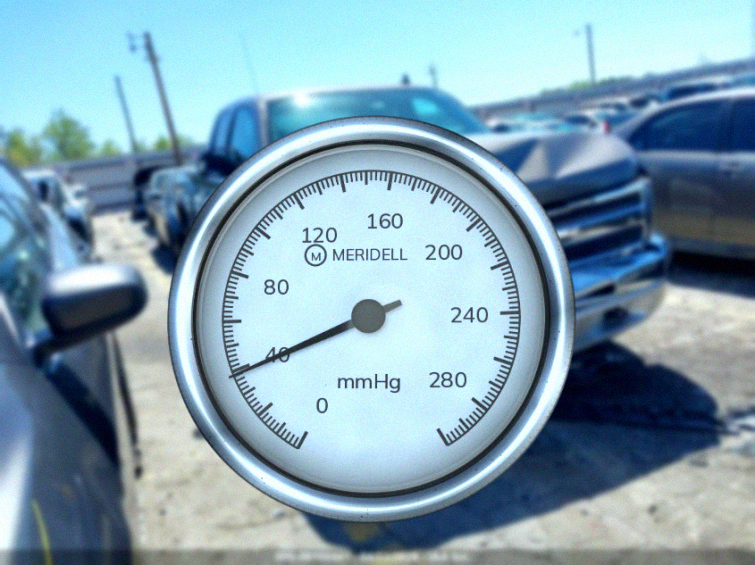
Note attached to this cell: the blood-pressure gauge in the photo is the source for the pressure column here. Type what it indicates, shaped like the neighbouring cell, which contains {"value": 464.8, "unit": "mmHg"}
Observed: {"value": 38, "unit": "mmHg"}
